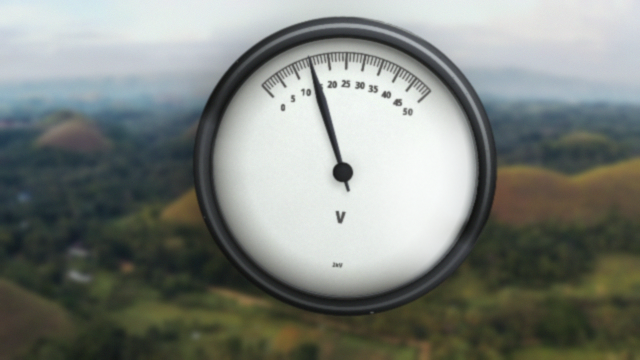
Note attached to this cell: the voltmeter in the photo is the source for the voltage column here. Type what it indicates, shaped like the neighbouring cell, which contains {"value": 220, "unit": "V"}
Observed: {"value": 15, "unit": "V"}
